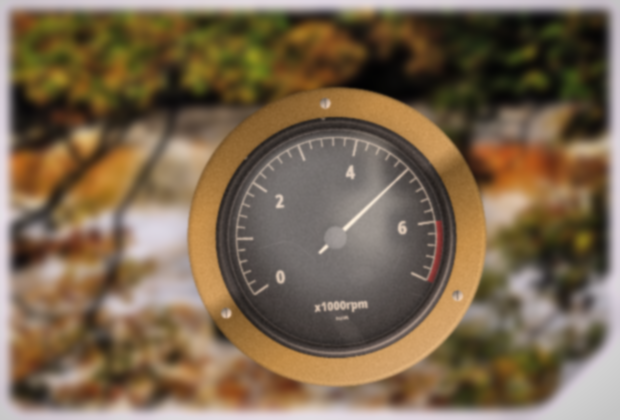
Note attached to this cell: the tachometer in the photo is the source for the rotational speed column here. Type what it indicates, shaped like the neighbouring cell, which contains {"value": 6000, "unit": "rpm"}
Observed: {"value": 5000, "unit": "rpm"}
